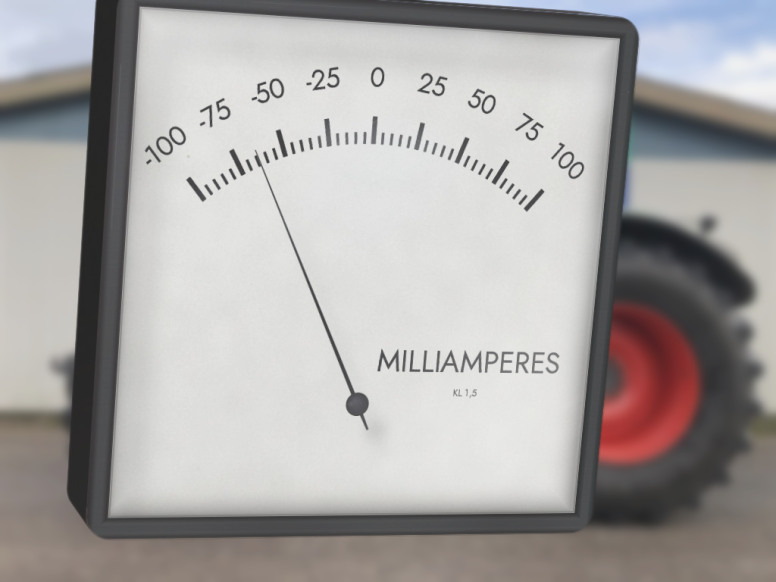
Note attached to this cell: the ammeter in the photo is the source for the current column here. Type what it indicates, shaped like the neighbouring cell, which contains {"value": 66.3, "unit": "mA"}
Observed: {"value": -65, "unit": "mA"}
